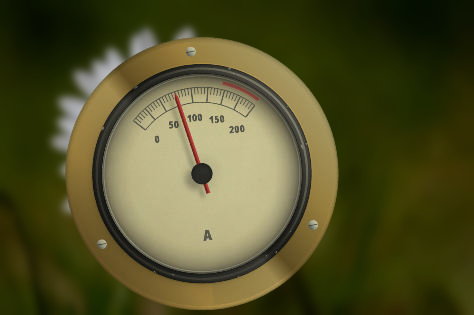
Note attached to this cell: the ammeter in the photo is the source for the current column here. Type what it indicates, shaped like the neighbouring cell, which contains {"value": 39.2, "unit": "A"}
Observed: {"value": 75, "unit": "A"}
